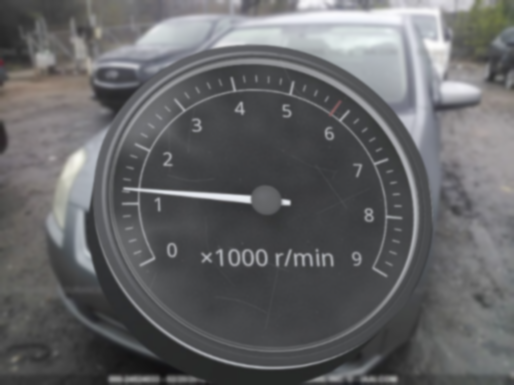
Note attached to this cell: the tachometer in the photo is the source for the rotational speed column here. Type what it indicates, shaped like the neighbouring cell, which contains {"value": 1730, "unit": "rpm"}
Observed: {"value": 1200, "unit": "rpm"}
